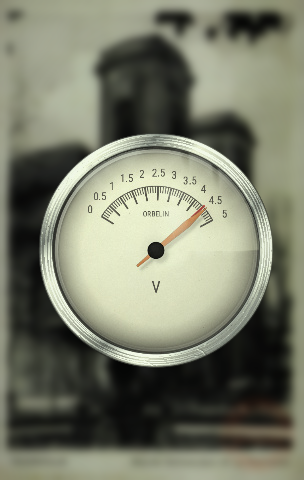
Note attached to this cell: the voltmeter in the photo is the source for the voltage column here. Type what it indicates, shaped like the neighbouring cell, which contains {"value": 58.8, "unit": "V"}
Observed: {"value": 4.5, "unit": "V"}
